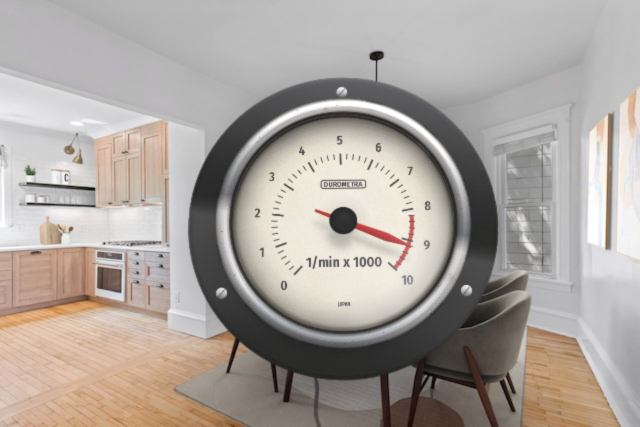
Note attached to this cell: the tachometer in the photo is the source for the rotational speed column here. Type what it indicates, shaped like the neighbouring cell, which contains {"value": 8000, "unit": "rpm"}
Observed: {"value": 9200, "unit": "rpm"}
